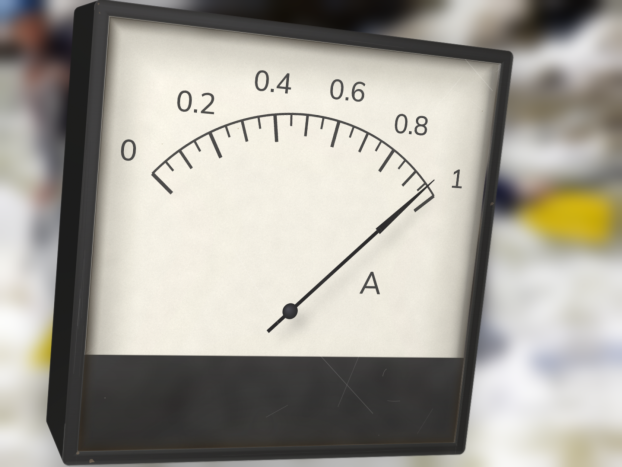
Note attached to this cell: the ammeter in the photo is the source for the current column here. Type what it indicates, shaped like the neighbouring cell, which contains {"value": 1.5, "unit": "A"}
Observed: {"value": 0.95, "unit": "A"}
